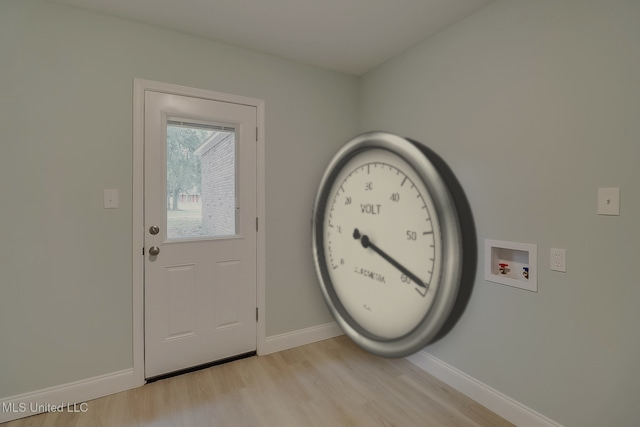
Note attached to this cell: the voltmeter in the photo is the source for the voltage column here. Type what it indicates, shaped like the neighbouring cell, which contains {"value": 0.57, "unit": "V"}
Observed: {"value": 58, "unit": "V"}
